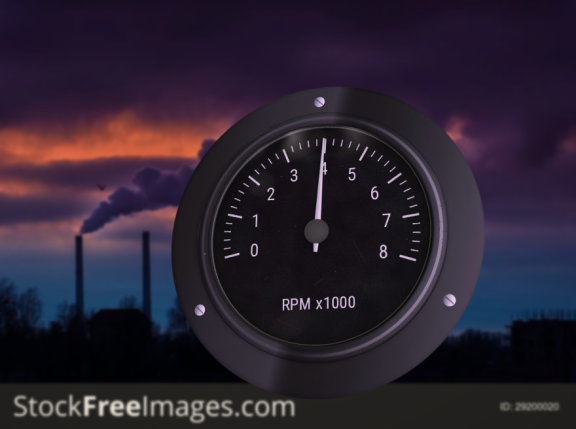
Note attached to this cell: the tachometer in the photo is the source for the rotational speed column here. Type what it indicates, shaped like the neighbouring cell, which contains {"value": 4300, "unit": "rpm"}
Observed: {"value": 4000, "unit": "rpm"}
